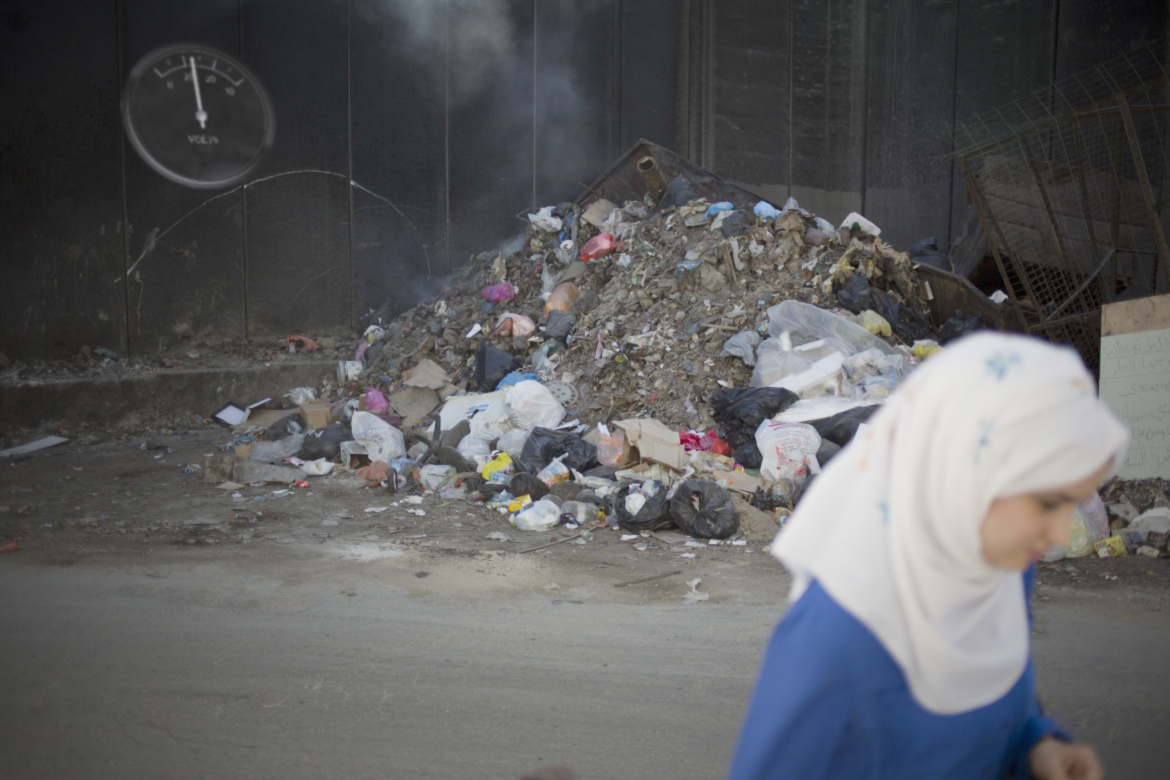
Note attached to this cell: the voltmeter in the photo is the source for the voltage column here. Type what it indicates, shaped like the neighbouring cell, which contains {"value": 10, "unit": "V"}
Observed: {"value": 12.5, "unit": "V"}
